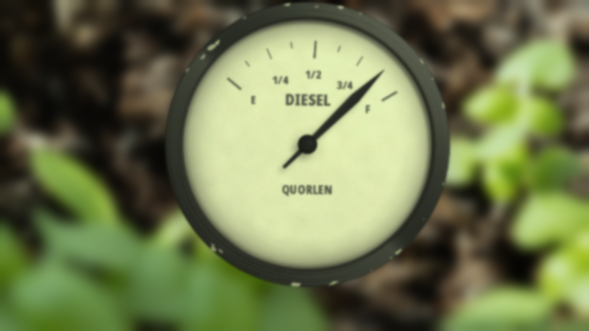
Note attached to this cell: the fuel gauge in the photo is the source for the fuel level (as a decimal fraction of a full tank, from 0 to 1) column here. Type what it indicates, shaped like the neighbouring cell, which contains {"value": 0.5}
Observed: {"value": 0.875}
